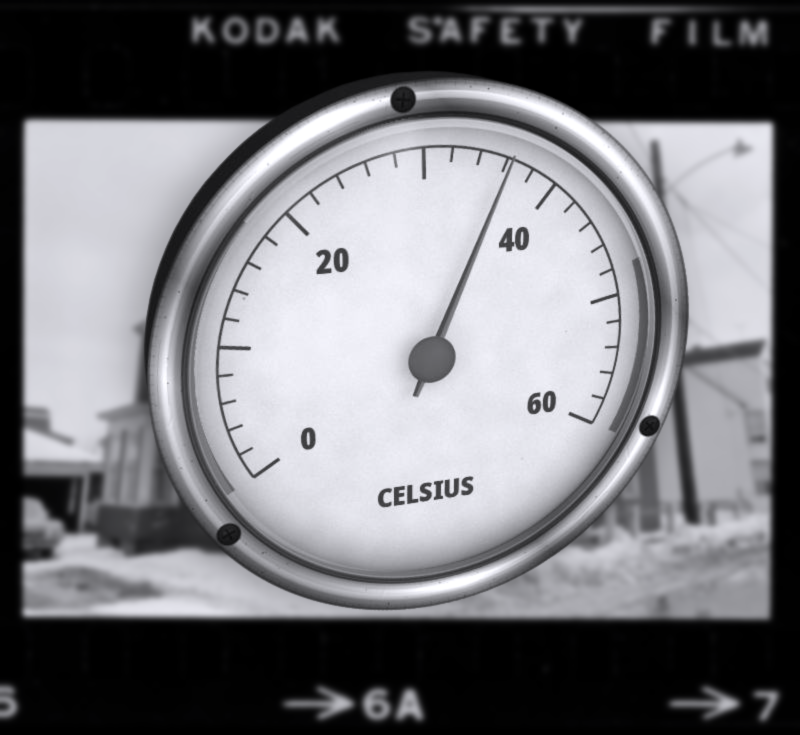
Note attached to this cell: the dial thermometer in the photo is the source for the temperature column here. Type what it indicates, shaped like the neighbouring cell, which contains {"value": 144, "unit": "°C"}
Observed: {"value": 36, "unit": "°C"}
